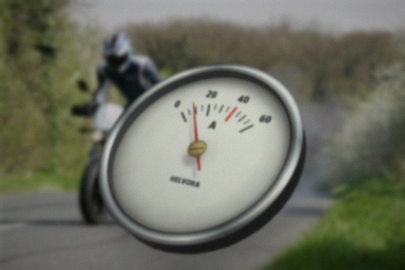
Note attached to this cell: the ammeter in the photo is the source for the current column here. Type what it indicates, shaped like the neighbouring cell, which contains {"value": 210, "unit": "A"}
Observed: {"value": 10, "unit": "A"}
